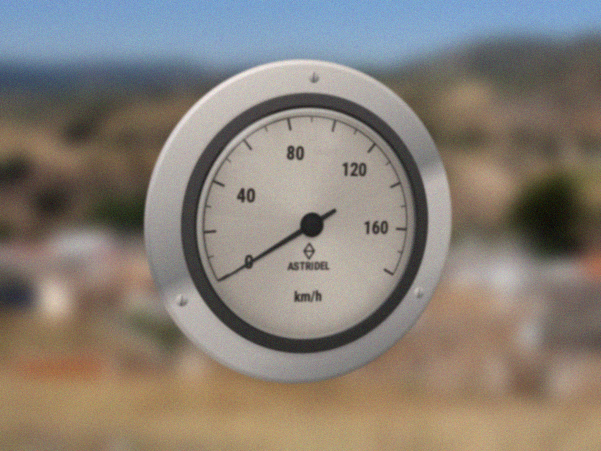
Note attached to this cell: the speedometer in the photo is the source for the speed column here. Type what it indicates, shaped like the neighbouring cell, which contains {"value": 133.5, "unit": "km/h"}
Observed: {"value": 0, "unit": "km/h"}
